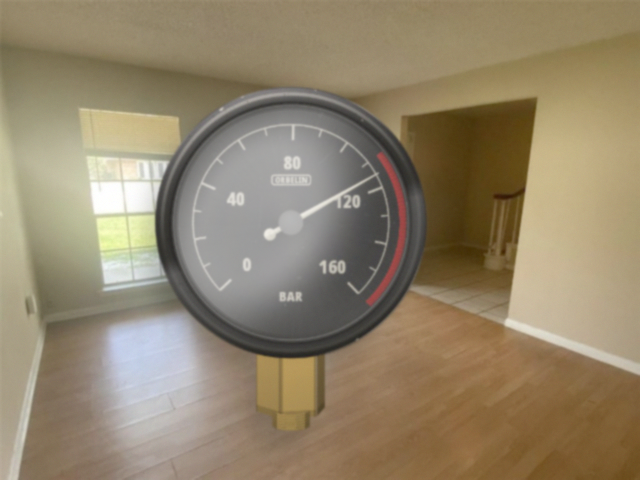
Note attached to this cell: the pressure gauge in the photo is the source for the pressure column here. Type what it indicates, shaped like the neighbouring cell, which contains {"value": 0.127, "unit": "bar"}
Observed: {"value": 115, "unit": "bar"}
